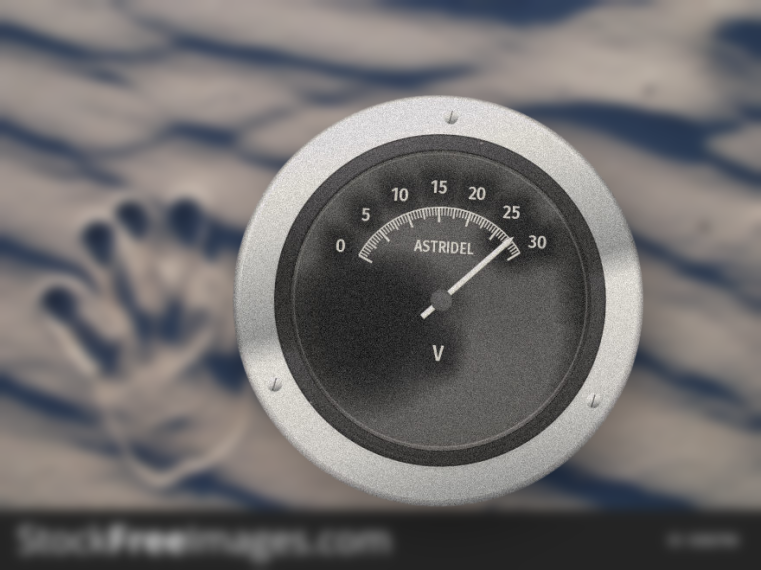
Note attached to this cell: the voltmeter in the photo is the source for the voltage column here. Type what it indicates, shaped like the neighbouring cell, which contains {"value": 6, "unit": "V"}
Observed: {"value": 27.5, "unit": "V"}
